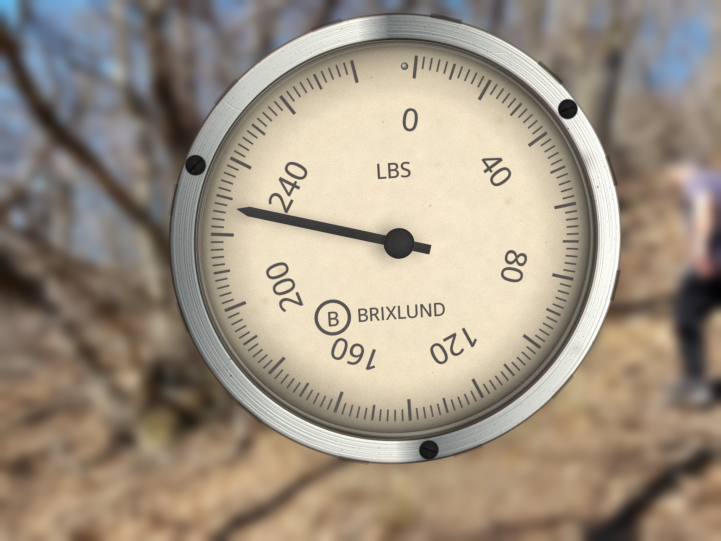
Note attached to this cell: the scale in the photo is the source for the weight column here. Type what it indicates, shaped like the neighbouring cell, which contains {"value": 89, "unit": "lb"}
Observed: {"value": 228, "unit": "lb"}
